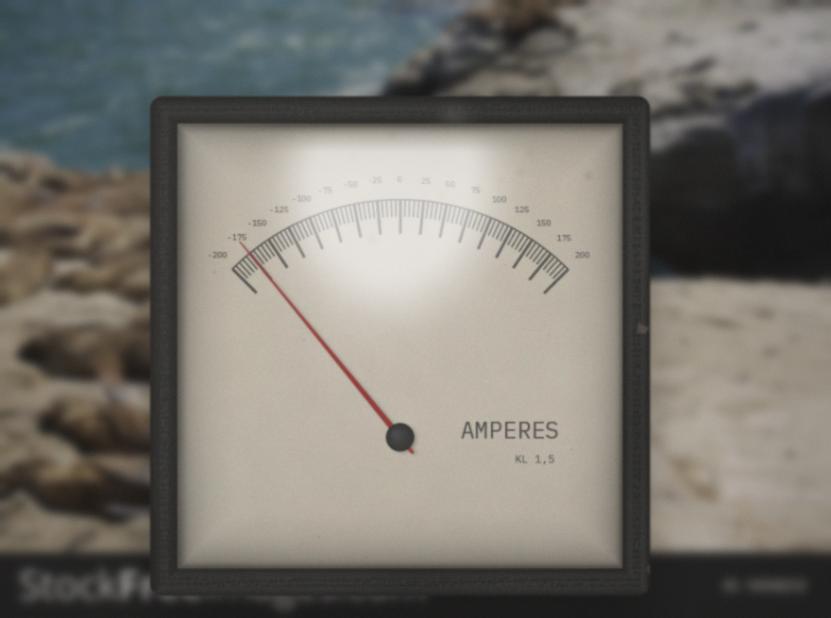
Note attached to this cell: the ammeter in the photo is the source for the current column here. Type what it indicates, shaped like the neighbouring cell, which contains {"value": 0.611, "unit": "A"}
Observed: {"value": -175, "unit": "A"}
